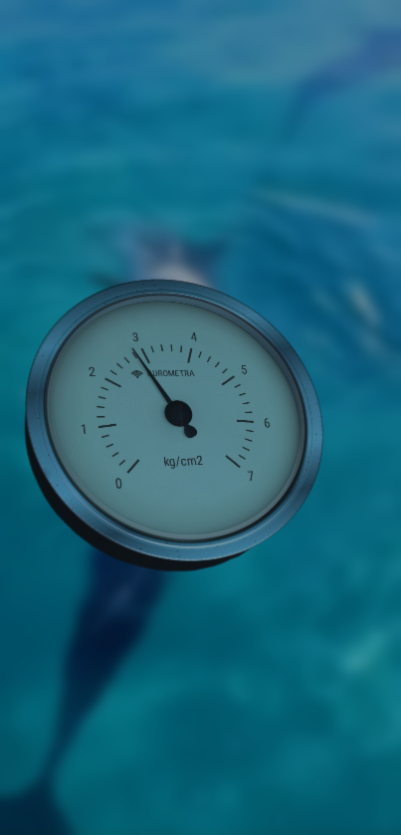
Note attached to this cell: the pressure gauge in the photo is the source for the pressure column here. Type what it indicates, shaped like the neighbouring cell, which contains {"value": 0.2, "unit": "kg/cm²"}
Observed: {"value": 2.8, "unit": "kg/cm²"}
